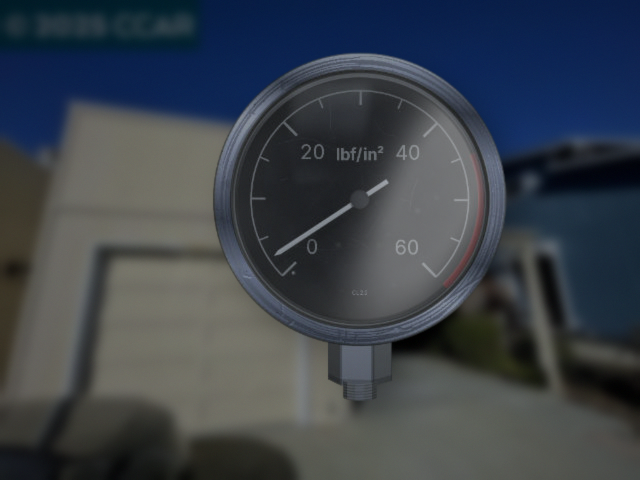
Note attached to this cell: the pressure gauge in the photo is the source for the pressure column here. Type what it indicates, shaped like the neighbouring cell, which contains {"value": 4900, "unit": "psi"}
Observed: {"value": 2.5, "unit": "psi"}
